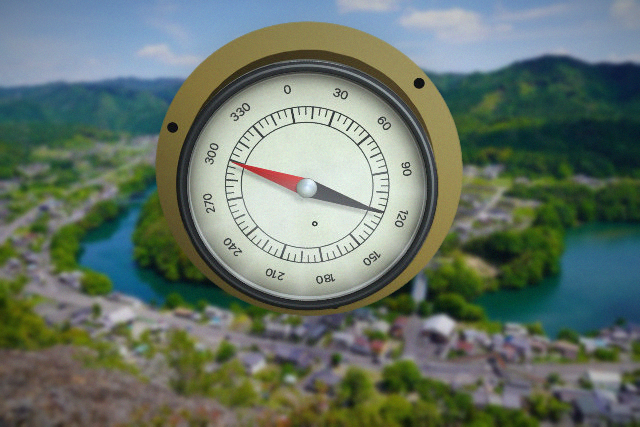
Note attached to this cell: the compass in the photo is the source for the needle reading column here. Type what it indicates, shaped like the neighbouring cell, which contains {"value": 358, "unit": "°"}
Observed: {"value": 300, "unit": "°"}
